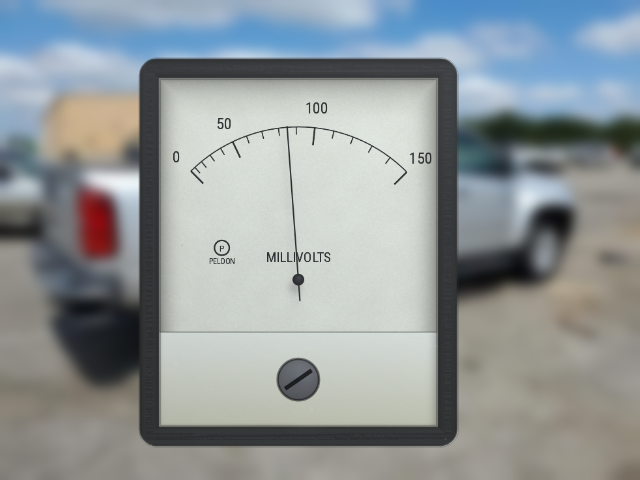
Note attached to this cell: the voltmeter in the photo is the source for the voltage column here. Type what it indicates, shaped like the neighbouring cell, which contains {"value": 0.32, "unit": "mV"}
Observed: {"value": 85, "unit": "mV"}
